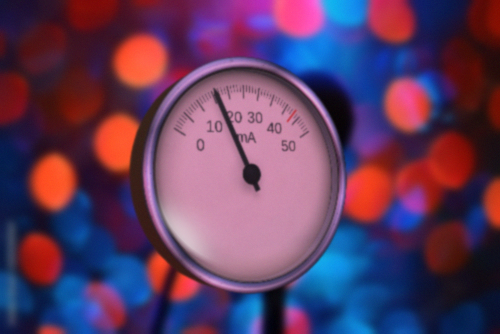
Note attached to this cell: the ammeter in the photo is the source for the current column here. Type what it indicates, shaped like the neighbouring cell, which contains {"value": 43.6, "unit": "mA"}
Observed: {"value": 15, "unit": "mA"}
